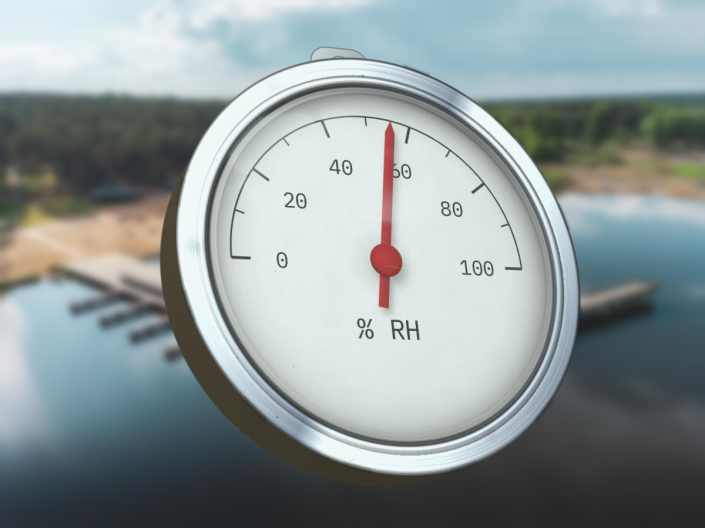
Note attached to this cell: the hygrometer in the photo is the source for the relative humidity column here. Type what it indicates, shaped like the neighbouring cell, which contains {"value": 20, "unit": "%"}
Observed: {"value": 55, "unit": "%"}
